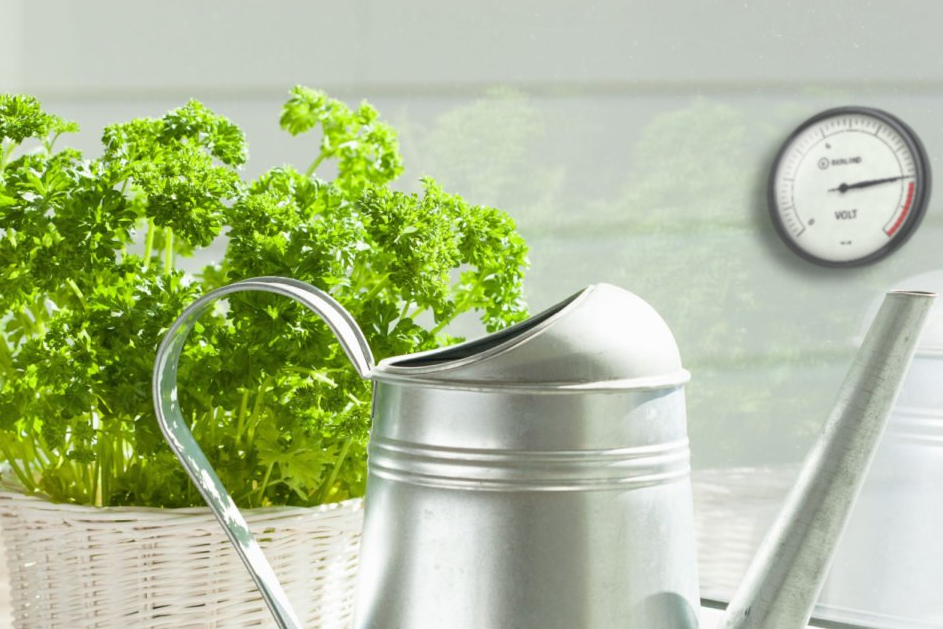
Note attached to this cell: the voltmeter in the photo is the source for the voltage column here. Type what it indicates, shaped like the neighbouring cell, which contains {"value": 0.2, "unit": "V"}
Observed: {"value": 8, "unit": "V"}
